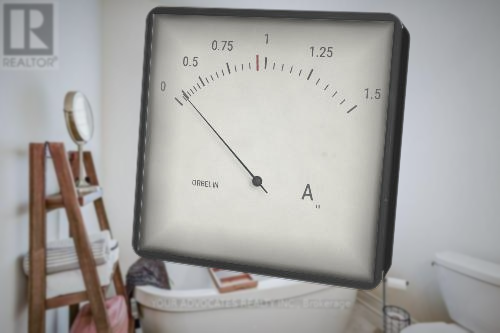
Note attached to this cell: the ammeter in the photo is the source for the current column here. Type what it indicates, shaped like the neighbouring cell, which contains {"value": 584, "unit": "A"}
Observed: {"value": 0.25, "unit": "A"}
